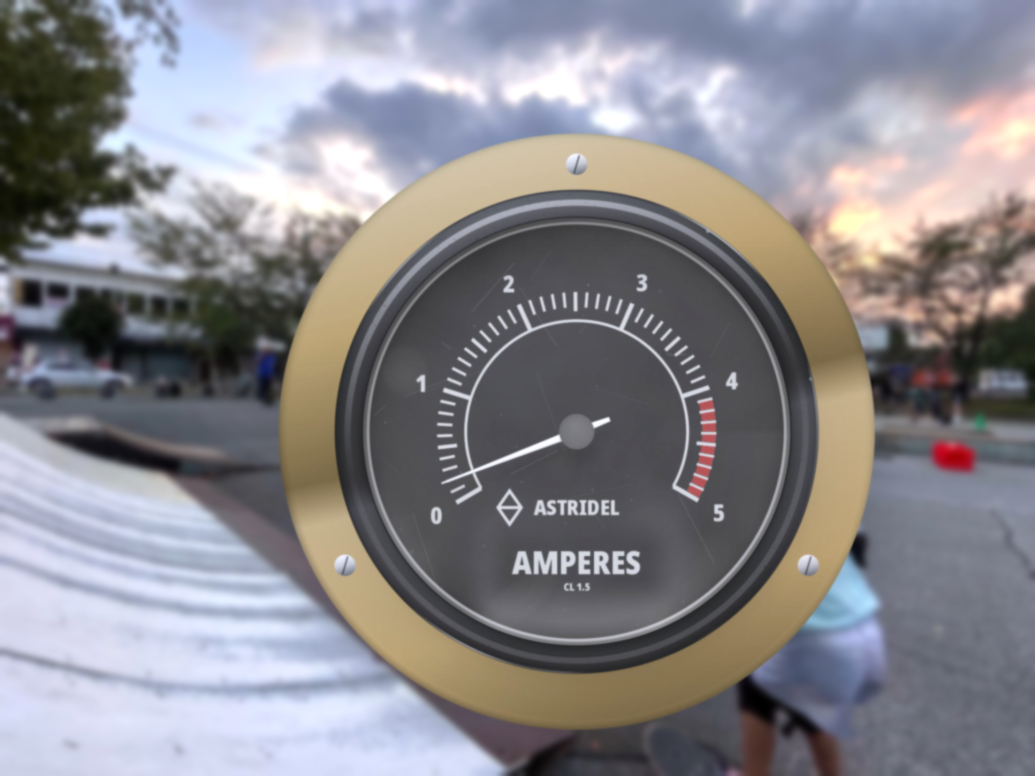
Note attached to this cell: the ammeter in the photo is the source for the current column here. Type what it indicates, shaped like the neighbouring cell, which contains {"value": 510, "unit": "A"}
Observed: {"value": 0.2, "unit": "A"}
